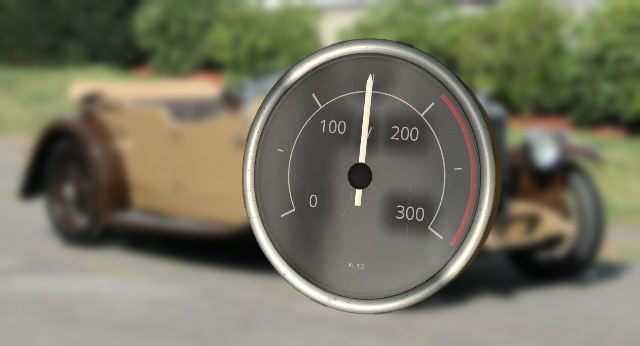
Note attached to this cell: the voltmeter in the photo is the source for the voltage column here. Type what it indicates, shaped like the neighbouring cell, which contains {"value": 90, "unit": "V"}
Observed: {"value": 150, "unit": "V"}
